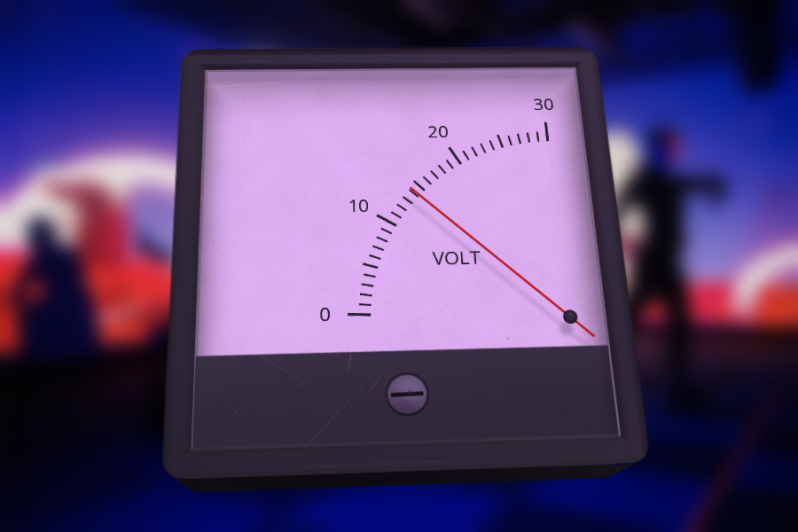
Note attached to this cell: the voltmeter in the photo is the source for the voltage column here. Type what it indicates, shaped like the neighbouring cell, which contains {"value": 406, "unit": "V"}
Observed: {"value": 14, "unit": "V"}
